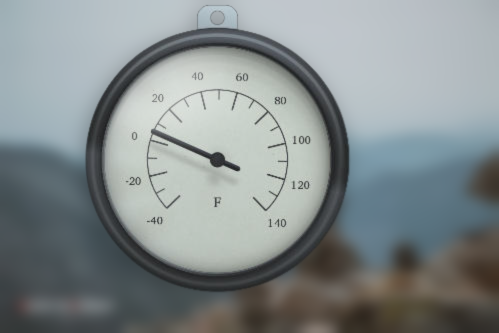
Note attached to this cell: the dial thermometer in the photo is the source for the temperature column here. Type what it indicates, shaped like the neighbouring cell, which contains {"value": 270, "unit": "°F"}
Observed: {"value": 5, "unit": "°F"}
